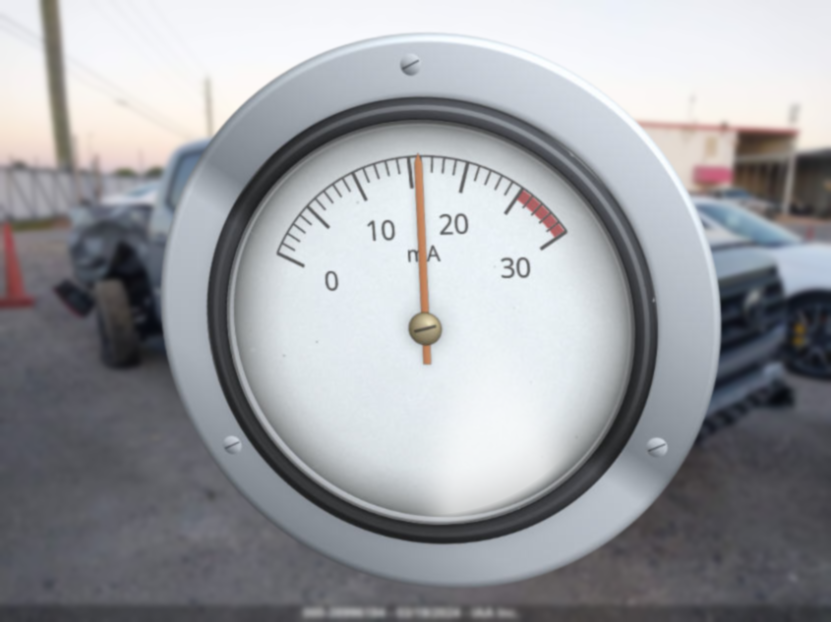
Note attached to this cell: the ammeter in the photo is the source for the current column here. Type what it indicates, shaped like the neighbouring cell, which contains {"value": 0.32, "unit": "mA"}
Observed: {"value": 16, "unit": "mA"}
